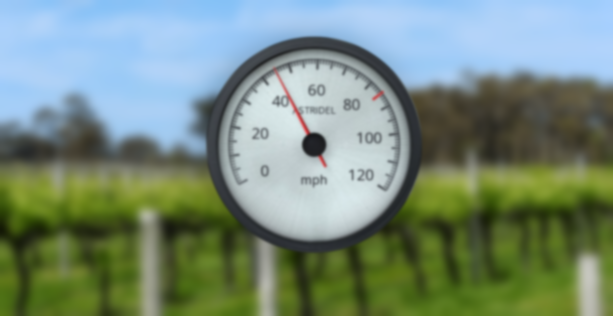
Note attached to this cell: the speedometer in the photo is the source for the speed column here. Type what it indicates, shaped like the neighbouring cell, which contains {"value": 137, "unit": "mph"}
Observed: {"value": 45, "unit": "mph"}
